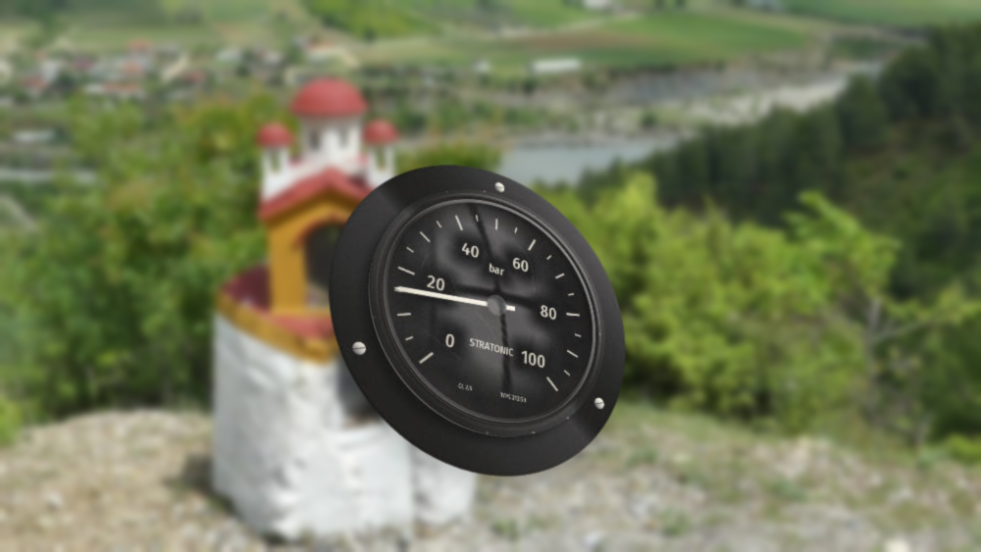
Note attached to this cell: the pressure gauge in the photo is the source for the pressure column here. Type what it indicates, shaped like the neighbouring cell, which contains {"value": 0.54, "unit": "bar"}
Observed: {"value": 15, "unit": "bar"}
